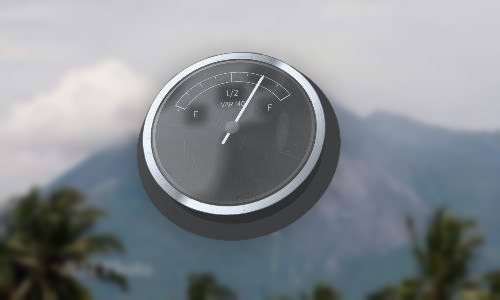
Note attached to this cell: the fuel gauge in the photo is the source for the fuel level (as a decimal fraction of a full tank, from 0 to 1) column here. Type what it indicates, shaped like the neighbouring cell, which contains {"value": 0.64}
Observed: {"value": 0.75}
